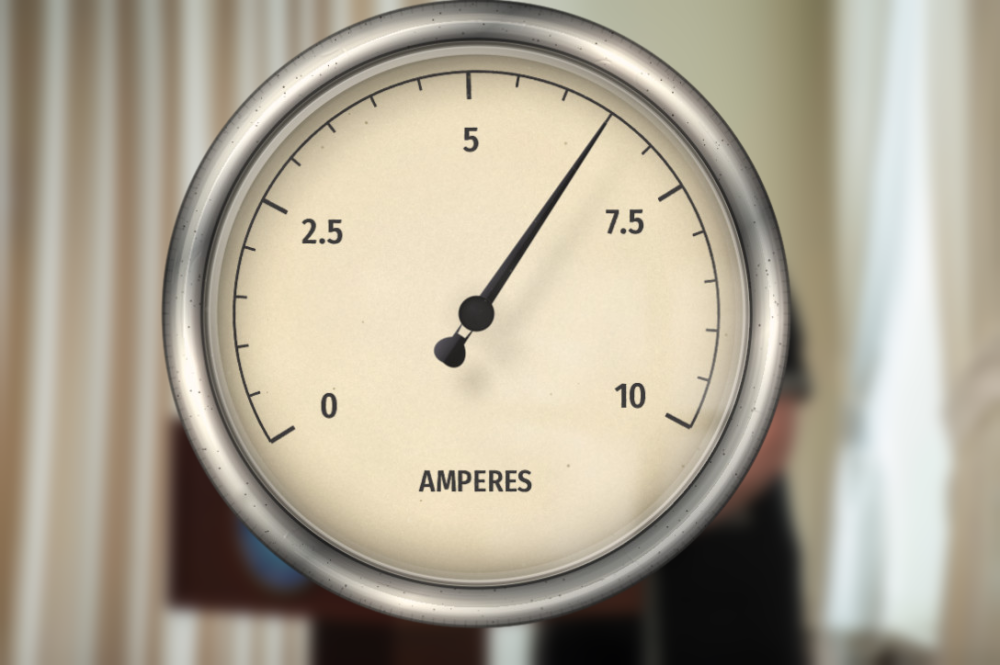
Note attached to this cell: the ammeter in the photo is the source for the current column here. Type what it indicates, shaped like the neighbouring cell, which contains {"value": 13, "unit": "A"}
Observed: {"value": 6.5, "unit": "A"}
